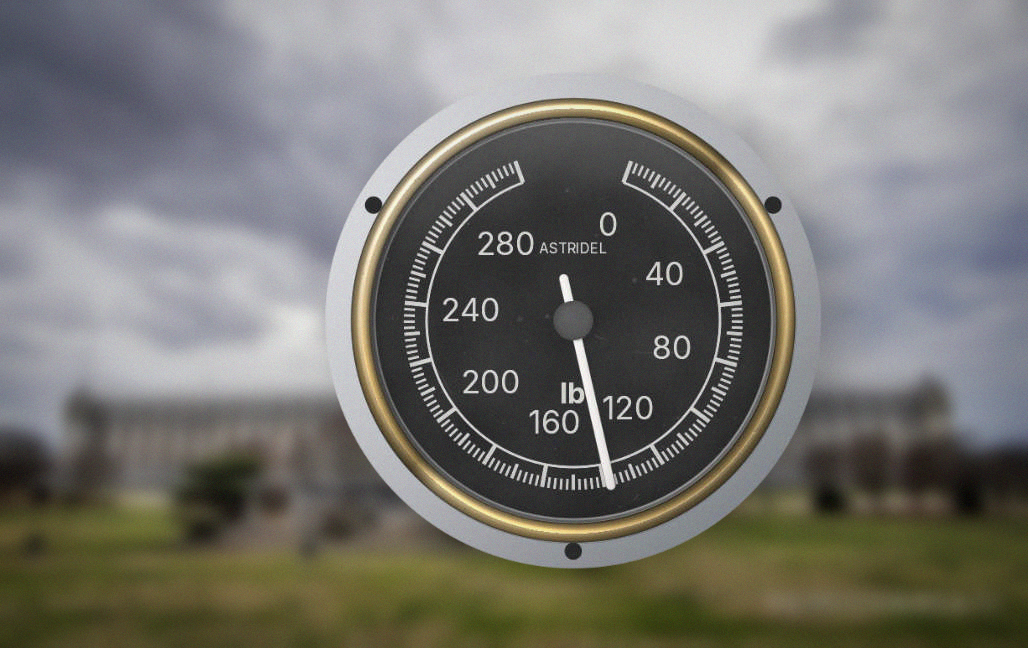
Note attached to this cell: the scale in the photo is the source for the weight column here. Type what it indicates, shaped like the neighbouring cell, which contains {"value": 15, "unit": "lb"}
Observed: {"value": 138, "unit": "lb"}
